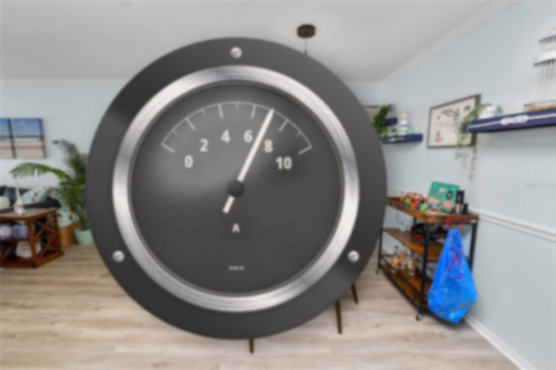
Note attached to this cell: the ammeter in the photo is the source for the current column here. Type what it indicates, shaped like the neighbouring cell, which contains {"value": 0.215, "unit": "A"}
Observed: {"value": 7, "unit": "A"}
